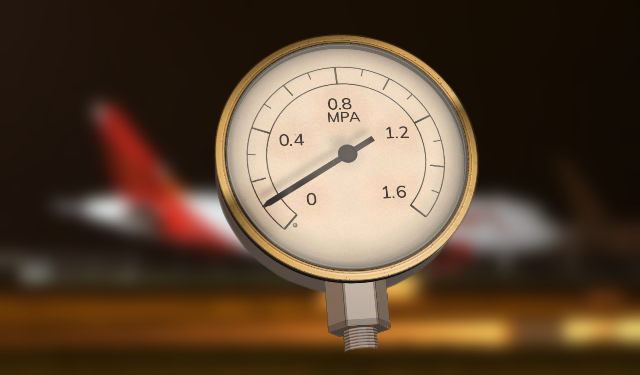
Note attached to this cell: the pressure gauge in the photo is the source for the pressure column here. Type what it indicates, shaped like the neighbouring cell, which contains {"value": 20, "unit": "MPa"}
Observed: {"value": 0.1, "unit": "MPa"}
